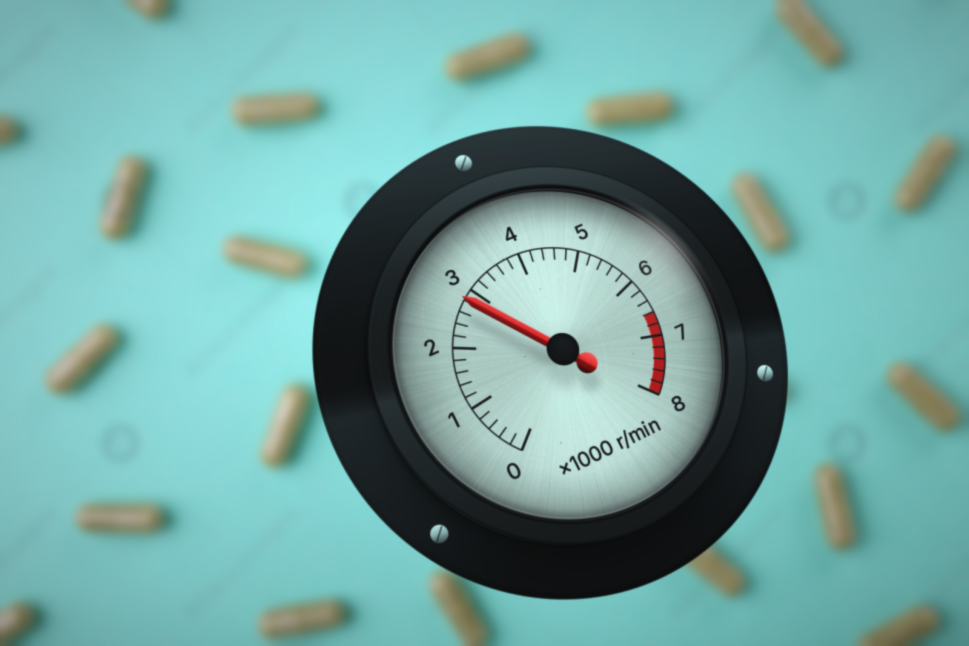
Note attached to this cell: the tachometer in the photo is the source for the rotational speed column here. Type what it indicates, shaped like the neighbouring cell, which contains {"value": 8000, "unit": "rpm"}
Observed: {"value": 2800, "unit": "rpm"}
